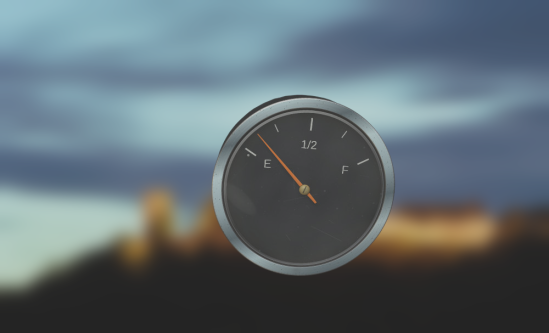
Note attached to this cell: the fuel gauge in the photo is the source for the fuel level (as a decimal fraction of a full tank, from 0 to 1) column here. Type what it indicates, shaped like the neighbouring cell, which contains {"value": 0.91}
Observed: {"value": 0.125}
